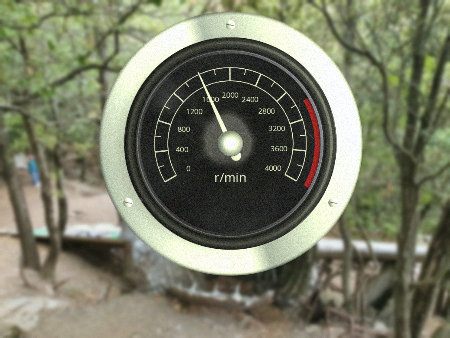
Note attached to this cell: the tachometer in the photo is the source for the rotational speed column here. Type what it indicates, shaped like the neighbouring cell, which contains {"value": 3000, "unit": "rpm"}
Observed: {"value": 1600, "unit": "rpm"}
